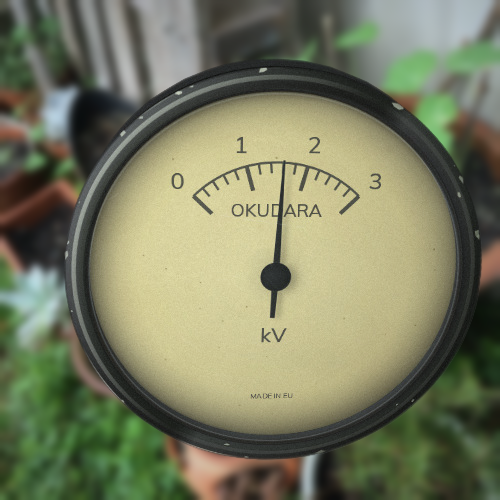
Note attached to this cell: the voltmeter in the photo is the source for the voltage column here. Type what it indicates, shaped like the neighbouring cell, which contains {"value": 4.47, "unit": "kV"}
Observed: {"value": 1.6, "unit": "kV"}
